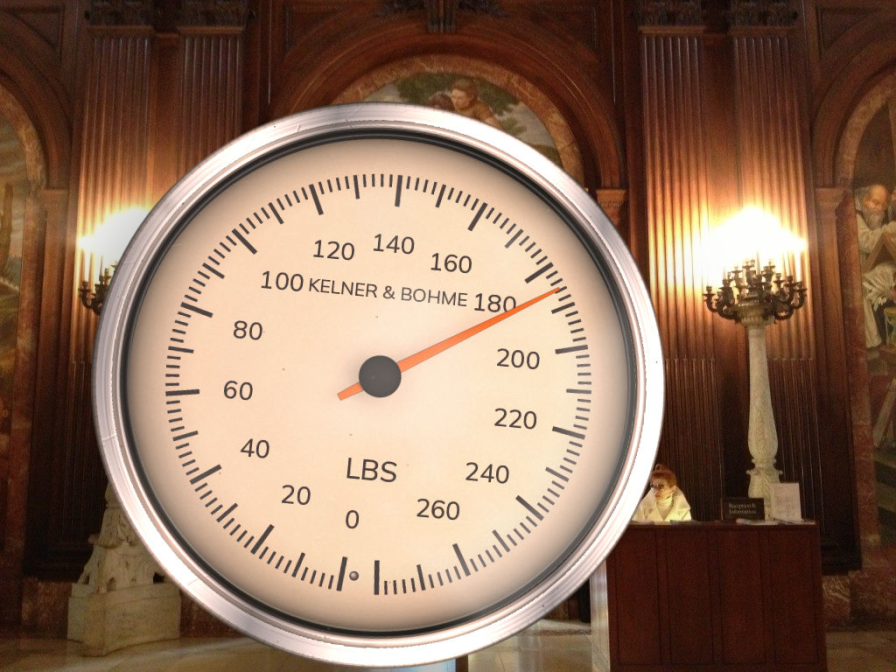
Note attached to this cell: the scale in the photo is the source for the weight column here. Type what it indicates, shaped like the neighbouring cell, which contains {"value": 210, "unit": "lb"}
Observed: {"value": 186, "unit": "lb"}
